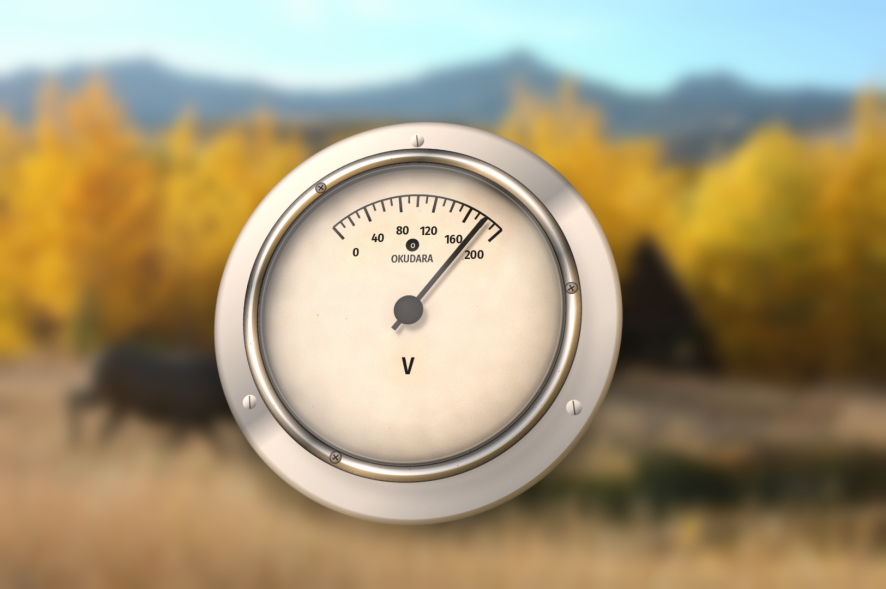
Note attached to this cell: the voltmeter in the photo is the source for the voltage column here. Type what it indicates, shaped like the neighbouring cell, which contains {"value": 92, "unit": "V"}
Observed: {"value": 180, "unit": "V"}
